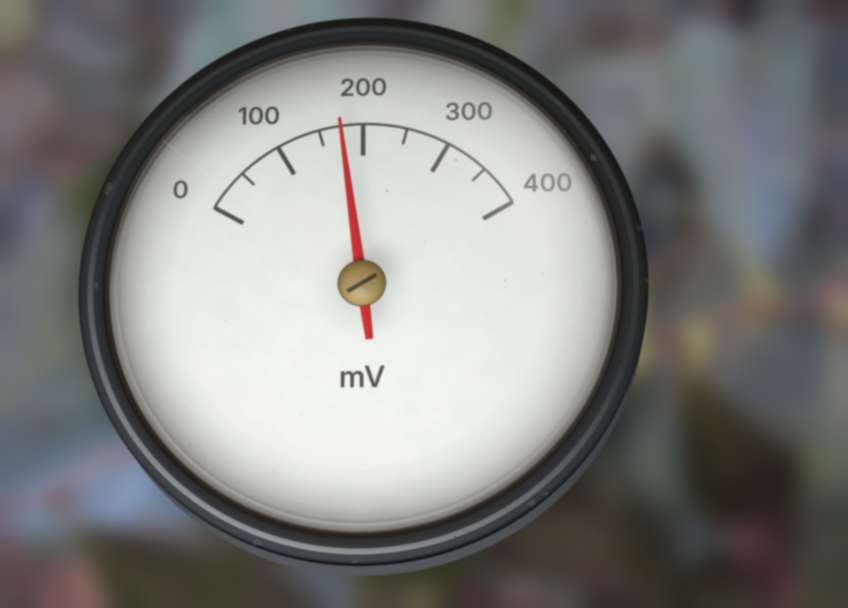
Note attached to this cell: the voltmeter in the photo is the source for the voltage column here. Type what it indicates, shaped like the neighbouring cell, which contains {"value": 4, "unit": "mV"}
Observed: {"value": 175, "unit": "mV"}
